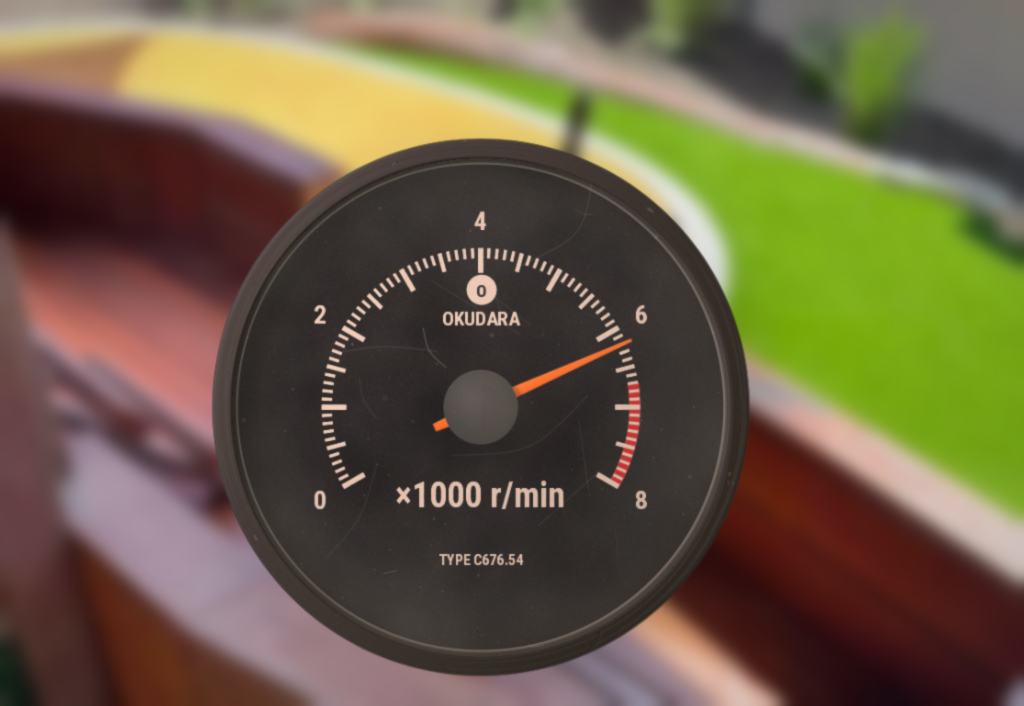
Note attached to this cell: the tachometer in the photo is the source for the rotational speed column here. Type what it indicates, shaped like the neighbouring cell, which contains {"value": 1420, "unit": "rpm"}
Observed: {"value": 6200, "unit": "rpm"}
